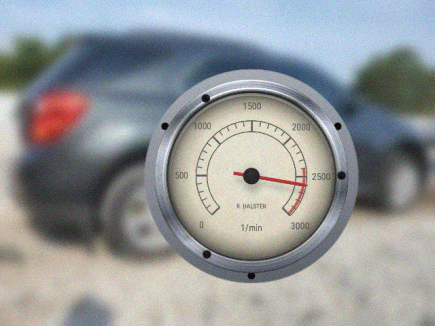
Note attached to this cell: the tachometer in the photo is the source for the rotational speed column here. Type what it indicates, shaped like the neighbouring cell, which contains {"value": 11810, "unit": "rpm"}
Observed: {"value": 2600, "unit": "rpm"}
